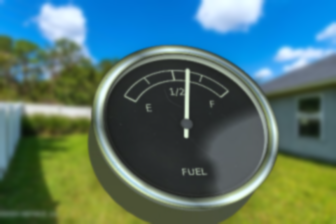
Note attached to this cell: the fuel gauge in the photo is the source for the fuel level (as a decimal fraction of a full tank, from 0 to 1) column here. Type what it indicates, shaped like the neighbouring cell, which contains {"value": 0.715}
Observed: {"value": 0.625}
